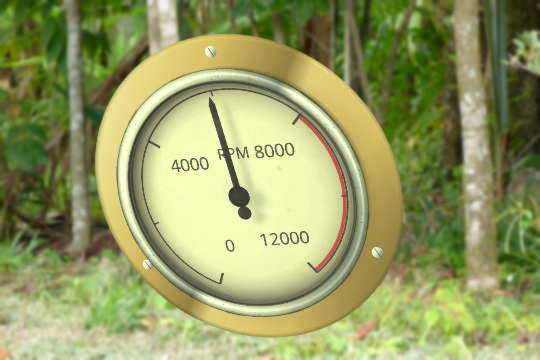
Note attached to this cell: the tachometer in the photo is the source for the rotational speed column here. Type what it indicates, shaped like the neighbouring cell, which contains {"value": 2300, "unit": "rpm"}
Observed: {"value": 6000, "unit": "rpm"}
